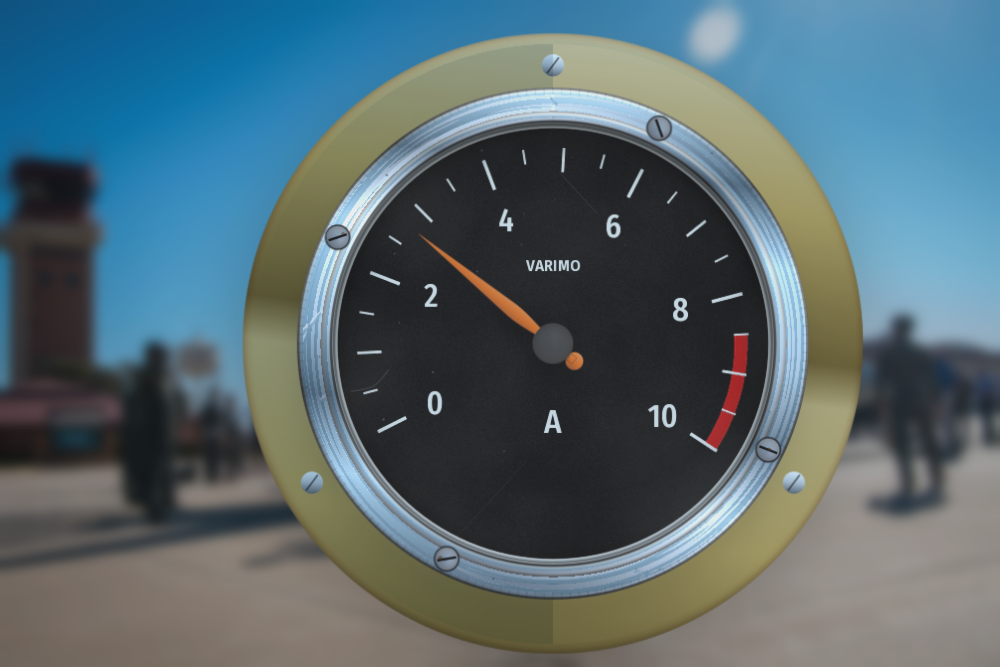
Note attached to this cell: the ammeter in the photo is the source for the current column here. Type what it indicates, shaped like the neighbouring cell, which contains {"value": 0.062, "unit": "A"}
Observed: {"value": 2.75, "unit": "A"}
